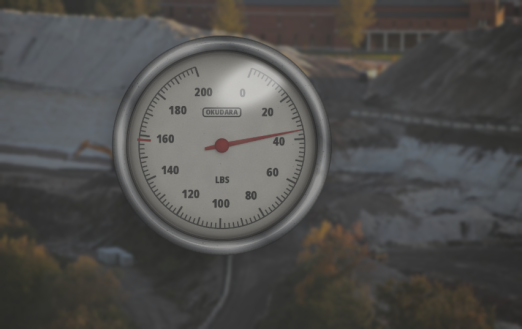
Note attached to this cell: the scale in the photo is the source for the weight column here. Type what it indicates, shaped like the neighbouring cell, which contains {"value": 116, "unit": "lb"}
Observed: {"value": 36, "unit": "lb"}
